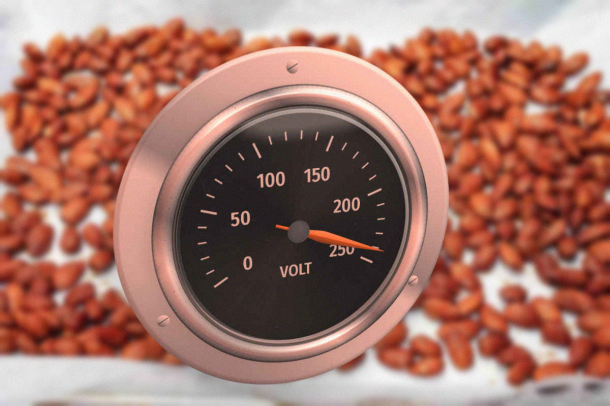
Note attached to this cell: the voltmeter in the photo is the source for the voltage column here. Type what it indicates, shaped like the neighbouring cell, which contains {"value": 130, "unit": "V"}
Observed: {"value": 240, "unit": "V"}
